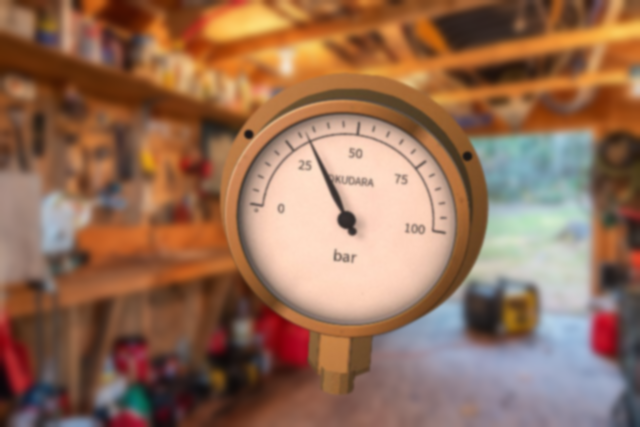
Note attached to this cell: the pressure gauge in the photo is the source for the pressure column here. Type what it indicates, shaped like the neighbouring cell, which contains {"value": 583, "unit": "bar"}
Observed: {"value": 32.5, "unit": "bar"}
